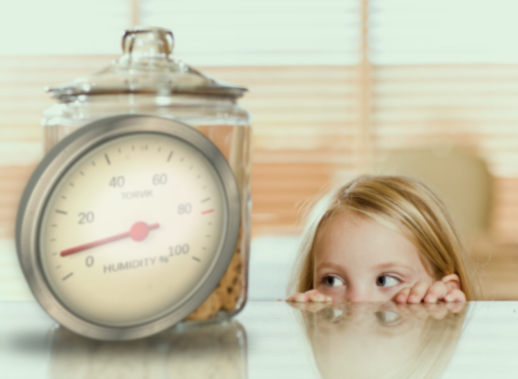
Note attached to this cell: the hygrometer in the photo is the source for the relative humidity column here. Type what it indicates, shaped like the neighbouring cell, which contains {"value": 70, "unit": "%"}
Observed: {"value": 8, "unit": "%"}
